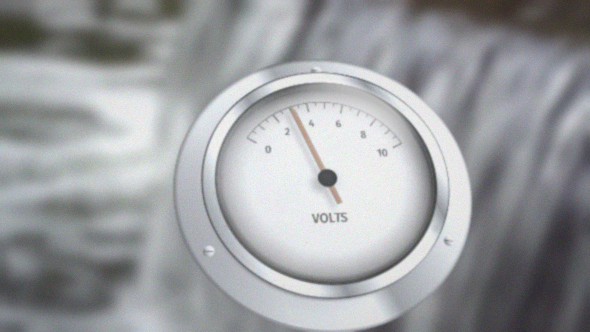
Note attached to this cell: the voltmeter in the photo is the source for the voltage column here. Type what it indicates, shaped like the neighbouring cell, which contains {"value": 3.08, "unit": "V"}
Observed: {"value": 3, "unit": "V"}
